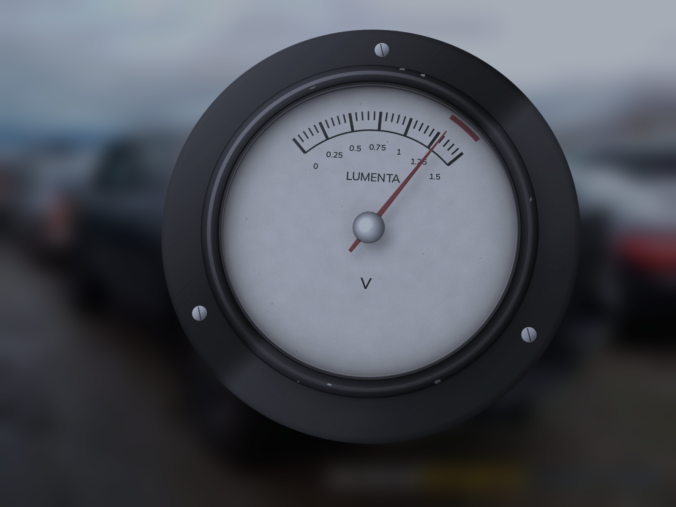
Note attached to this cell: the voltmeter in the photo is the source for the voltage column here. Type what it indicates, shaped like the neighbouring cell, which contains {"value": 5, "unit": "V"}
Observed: {"value": 1.3, "unit": "V"}
